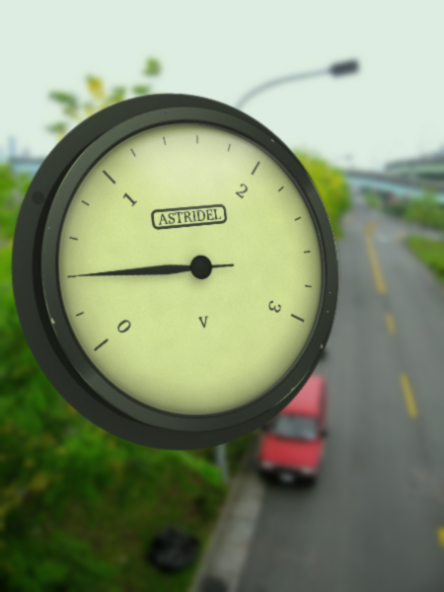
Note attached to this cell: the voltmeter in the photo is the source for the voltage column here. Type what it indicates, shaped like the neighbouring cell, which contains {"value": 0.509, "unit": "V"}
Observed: {"value": 0.4, "unit": "V"}
